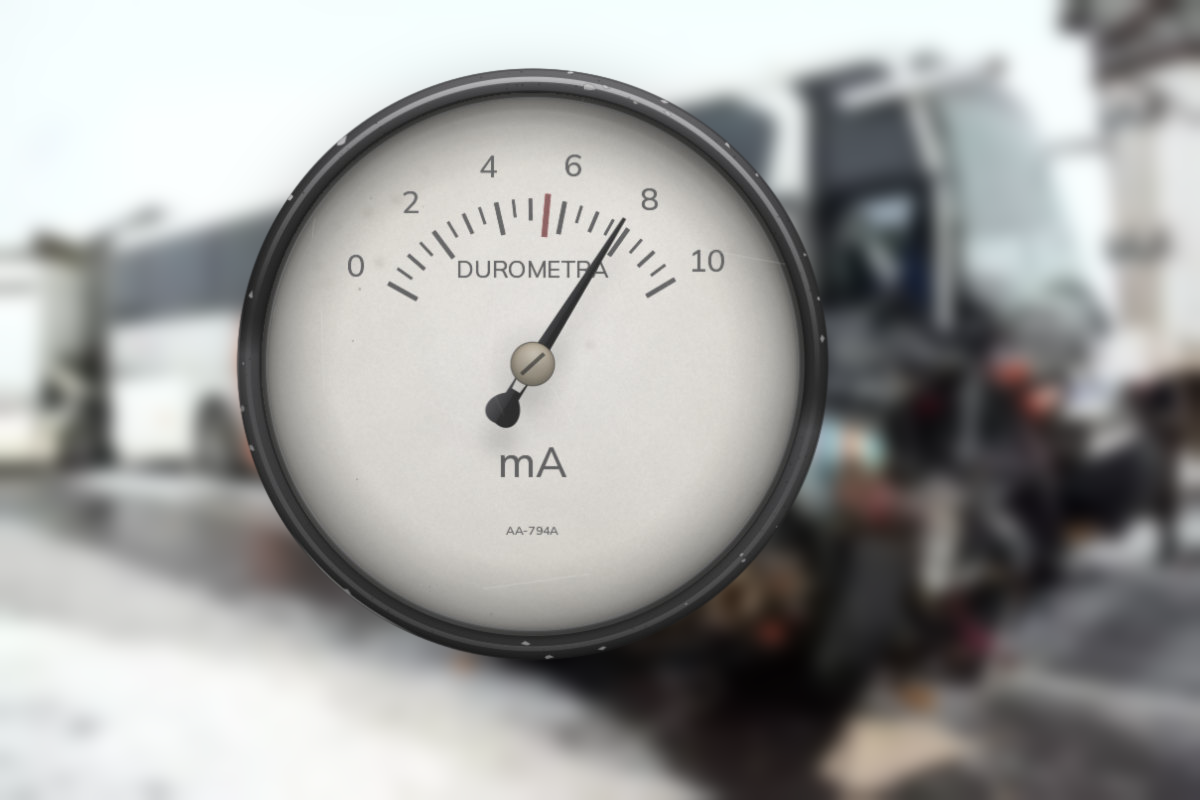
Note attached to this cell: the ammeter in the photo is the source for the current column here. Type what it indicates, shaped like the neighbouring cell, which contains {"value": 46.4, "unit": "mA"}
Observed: {"value": 7.75, "unit": "mA"}
